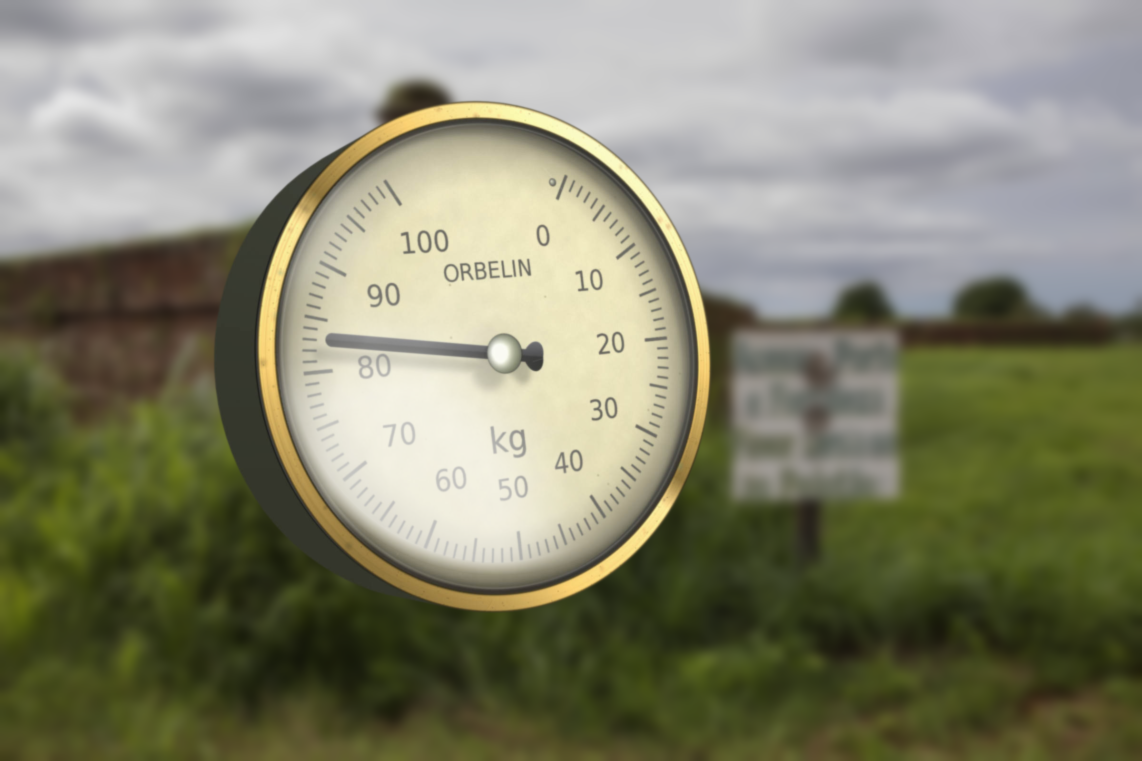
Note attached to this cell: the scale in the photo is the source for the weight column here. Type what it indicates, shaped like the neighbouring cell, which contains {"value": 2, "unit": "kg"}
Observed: {"value": 83, "unit": "kg"}
